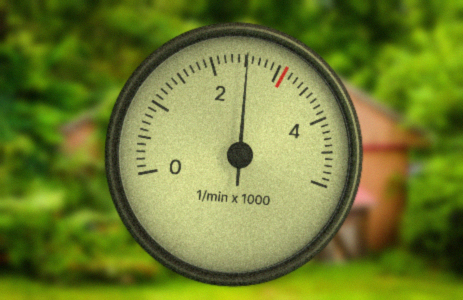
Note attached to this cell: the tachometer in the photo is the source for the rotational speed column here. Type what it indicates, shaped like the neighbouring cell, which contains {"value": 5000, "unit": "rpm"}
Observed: {"value": 2500, "unit": "rpm"}
